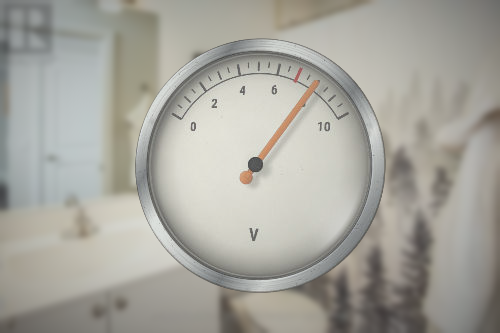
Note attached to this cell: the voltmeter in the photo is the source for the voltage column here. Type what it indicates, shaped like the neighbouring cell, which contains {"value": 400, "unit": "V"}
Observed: {"value": 8, "unit": "V"}
